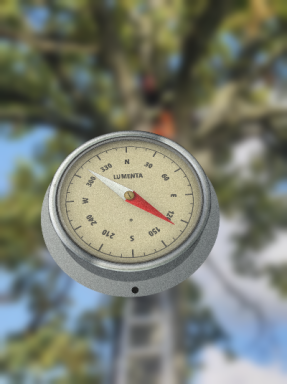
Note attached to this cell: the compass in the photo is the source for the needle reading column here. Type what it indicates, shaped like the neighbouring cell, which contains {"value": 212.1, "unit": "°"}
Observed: {"value": 130, "unit": "°"}
